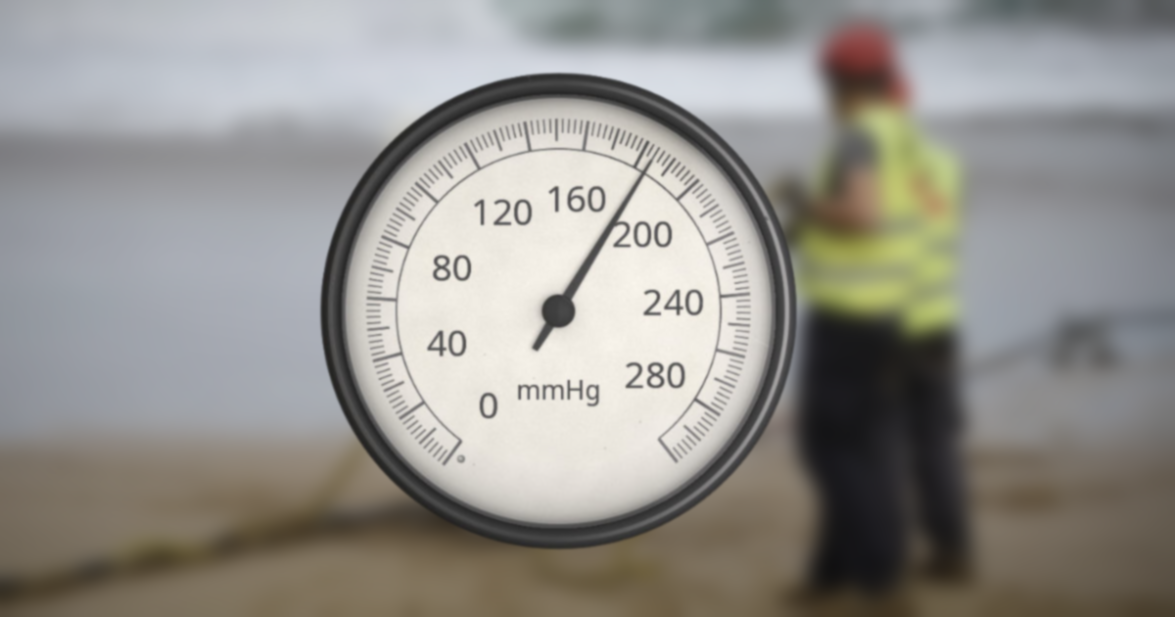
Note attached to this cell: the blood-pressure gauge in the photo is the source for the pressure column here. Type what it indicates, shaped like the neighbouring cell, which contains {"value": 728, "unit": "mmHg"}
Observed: {"value": 184, "unit": "mmHg"}
